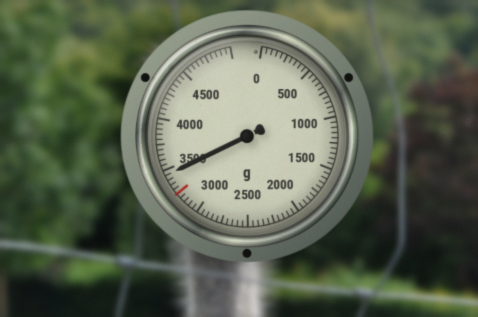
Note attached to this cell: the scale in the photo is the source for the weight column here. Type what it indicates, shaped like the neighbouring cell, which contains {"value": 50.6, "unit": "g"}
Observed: {"value": 3450, "unit": "g"}
